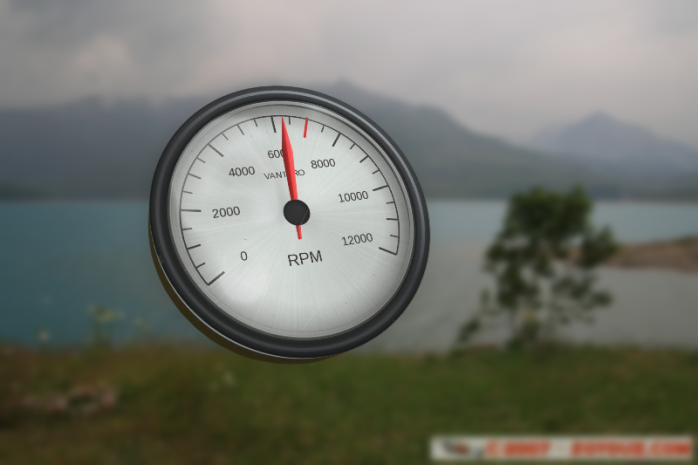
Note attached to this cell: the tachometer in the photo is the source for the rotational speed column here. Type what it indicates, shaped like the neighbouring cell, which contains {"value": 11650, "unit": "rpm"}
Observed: {"value": 6250, "unit": "rpm"}
